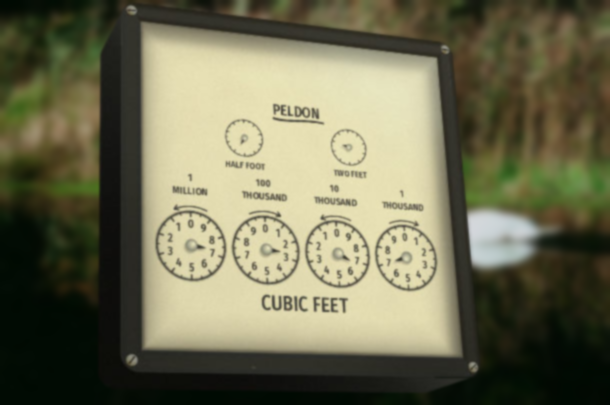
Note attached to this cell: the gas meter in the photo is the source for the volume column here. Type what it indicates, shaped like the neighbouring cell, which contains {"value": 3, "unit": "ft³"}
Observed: {"value": 726700, "unit": "ft³"}
